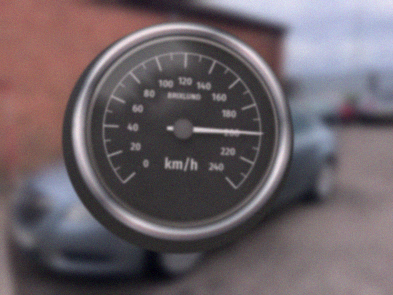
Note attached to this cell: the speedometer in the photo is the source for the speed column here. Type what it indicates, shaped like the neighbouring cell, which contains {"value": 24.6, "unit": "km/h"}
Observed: {"value": 200, "unit": "km/h"}
